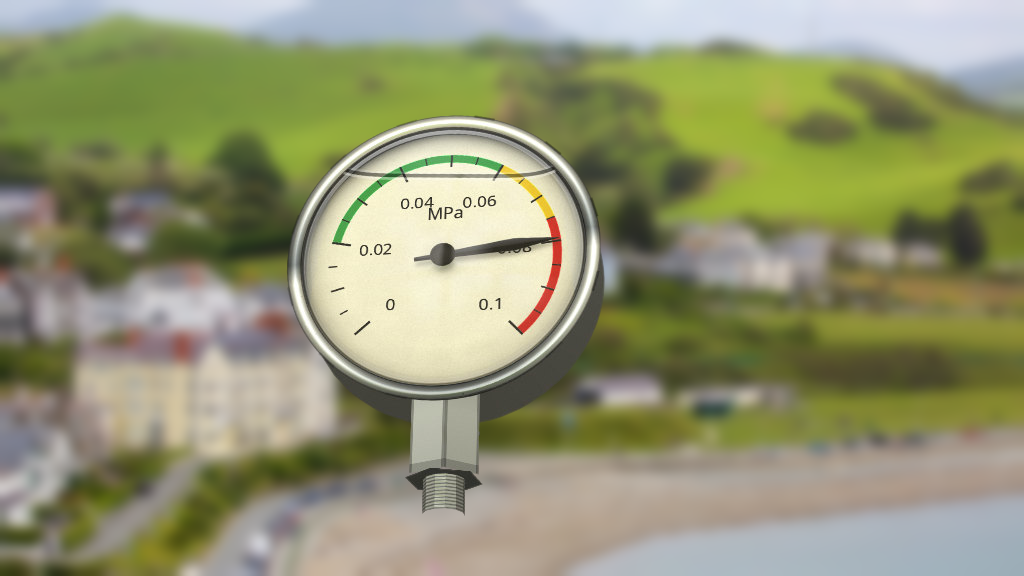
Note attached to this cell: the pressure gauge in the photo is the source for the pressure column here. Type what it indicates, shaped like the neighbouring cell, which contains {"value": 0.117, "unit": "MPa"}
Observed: {"value": 0.08, "unit": "MPa"}
